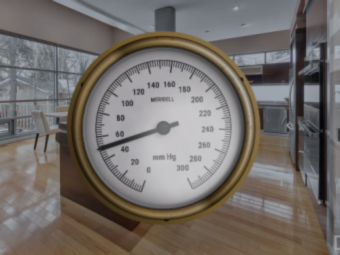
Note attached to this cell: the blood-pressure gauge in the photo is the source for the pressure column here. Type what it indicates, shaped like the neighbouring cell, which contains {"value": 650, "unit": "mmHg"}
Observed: {"value": 50, "unit": "mmHg"}
